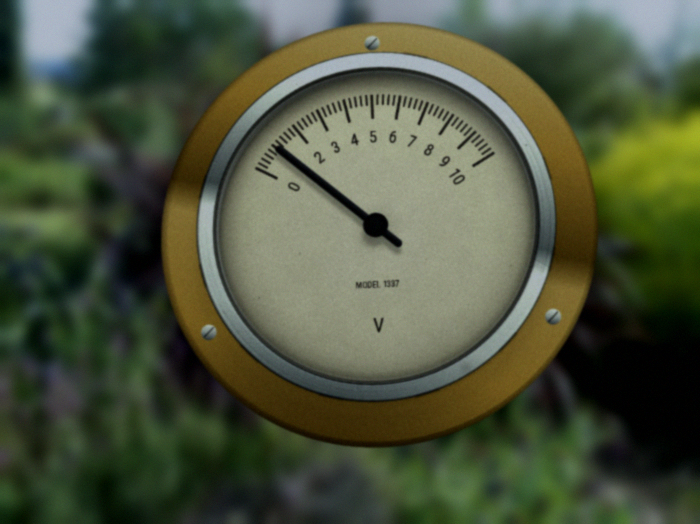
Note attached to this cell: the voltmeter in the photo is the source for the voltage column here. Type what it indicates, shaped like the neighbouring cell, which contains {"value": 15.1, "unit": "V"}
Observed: {"value": 1, "unit": "V"}
